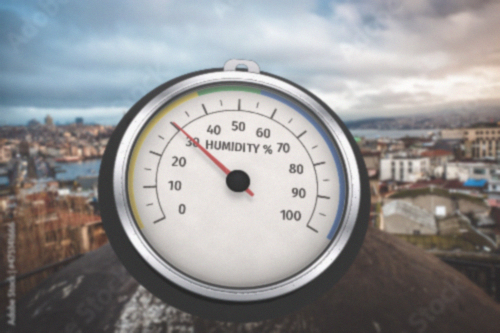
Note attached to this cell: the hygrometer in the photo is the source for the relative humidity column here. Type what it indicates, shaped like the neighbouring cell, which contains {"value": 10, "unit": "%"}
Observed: {"value": 30, "unit": "%"}
